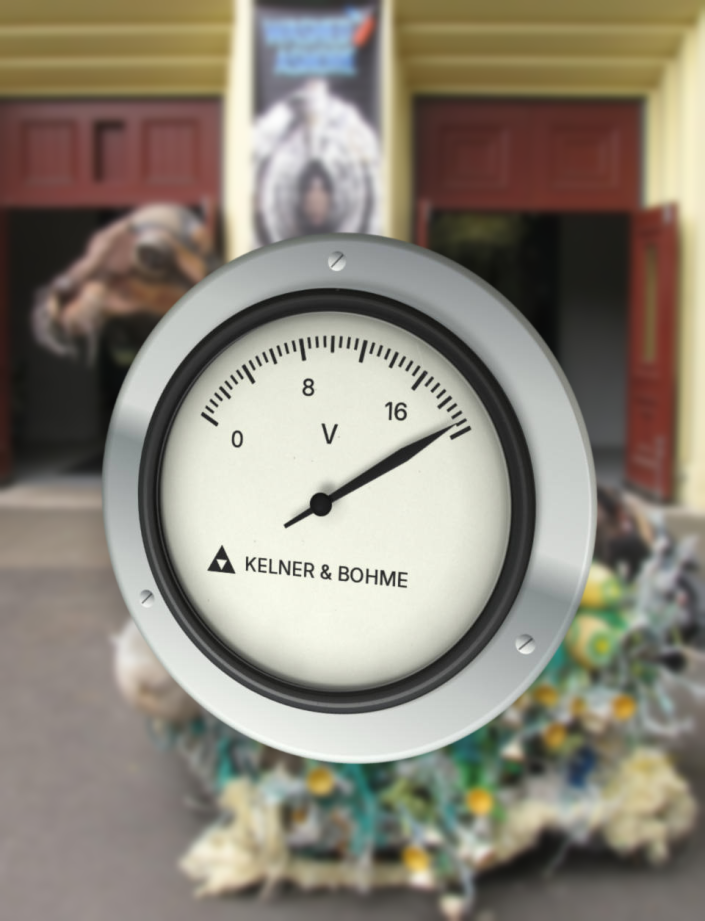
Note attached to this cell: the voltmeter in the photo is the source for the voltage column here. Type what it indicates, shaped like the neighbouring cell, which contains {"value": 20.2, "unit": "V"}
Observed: {"value": 19.5, "unit": "V"}
